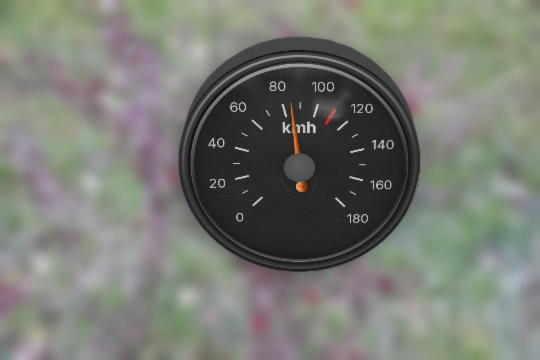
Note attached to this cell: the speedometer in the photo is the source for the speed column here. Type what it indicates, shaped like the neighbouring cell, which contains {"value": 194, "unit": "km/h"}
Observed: {"value": 85, "unit": "km/h"}
